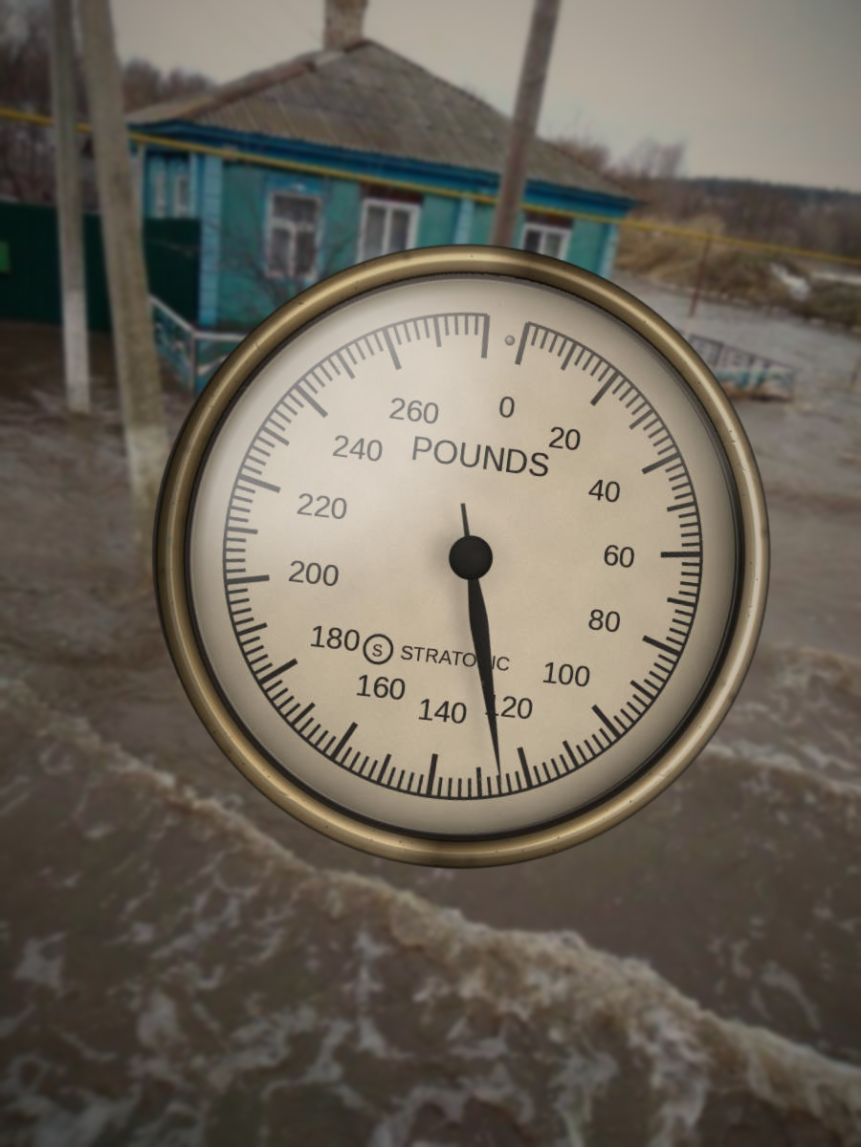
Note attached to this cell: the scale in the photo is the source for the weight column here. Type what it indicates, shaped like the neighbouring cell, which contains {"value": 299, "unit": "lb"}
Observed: {"value": 126, "unit": "lb"}
